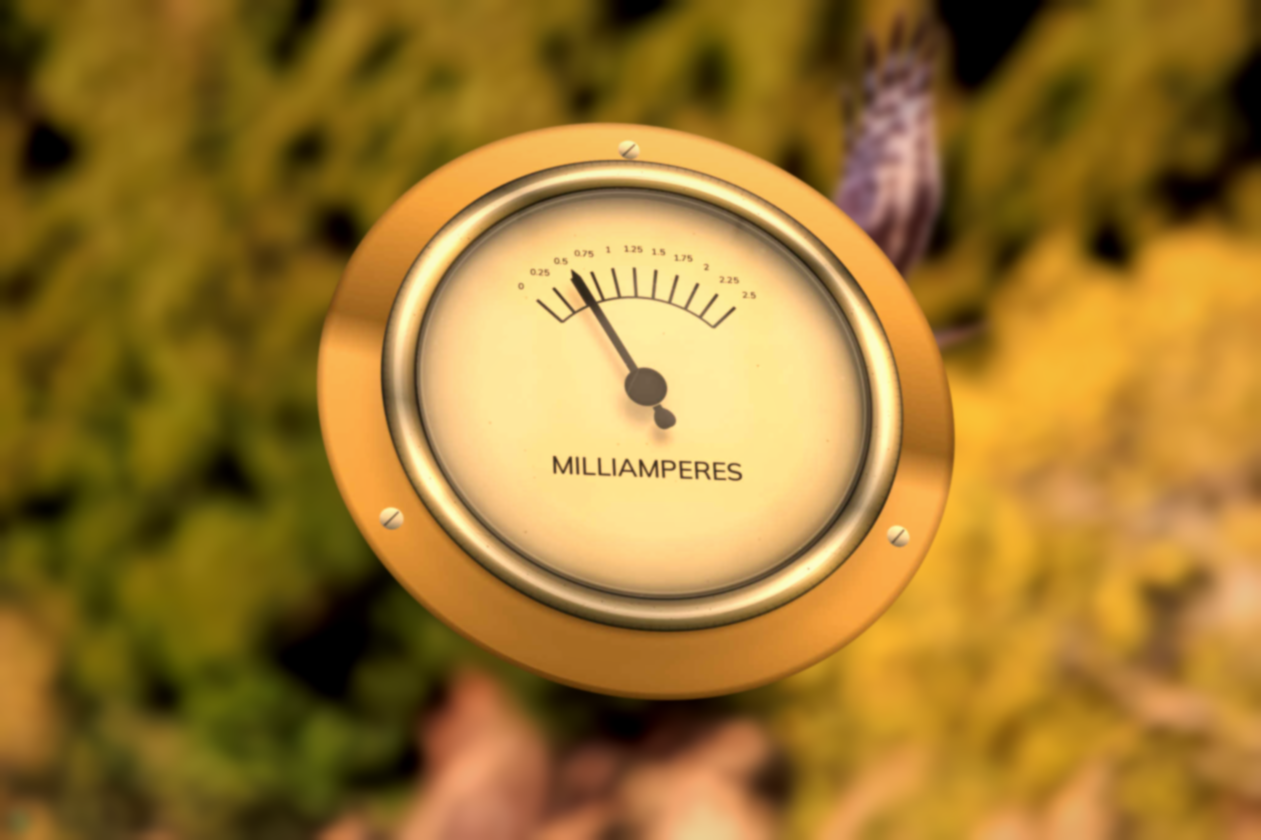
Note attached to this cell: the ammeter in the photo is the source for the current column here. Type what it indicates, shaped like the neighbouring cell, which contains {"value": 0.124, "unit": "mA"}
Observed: {"value": 0.5, "unit": "mA"}
